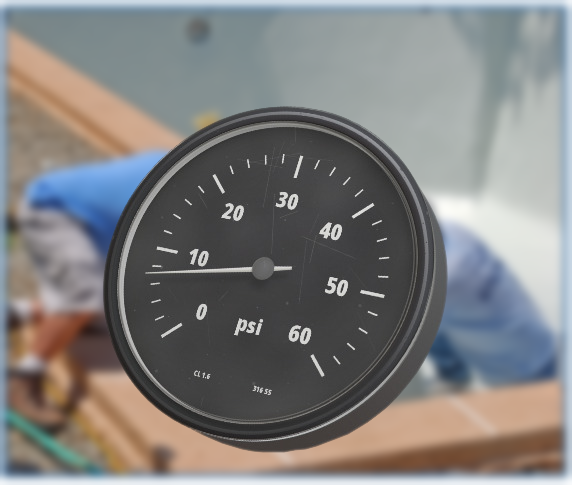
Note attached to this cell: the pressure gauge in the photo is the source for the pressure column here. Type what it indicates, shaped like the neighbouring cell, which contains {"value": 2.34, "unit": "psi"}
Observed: {"value": 7, "unit": "psi"}
